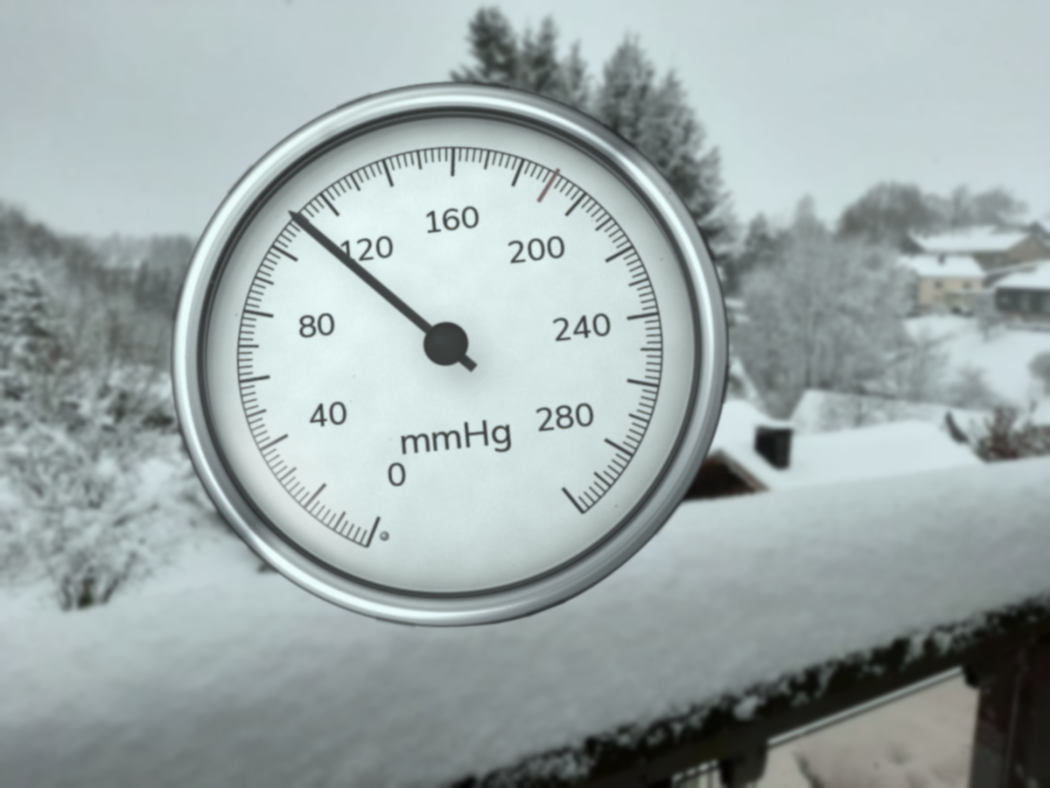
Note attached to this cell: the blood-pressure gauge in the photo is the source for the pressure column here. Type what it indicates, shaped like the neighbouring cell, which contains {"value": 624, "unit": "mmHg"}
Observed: {"value": 110, "unit": "mmHg"}
